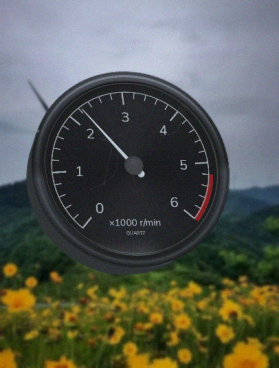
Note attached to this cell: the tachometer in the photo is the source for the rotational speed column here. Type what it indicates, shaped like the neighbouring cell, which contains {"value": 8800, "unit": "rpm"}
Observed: {"value": 2200, "unit": "rpm"}
